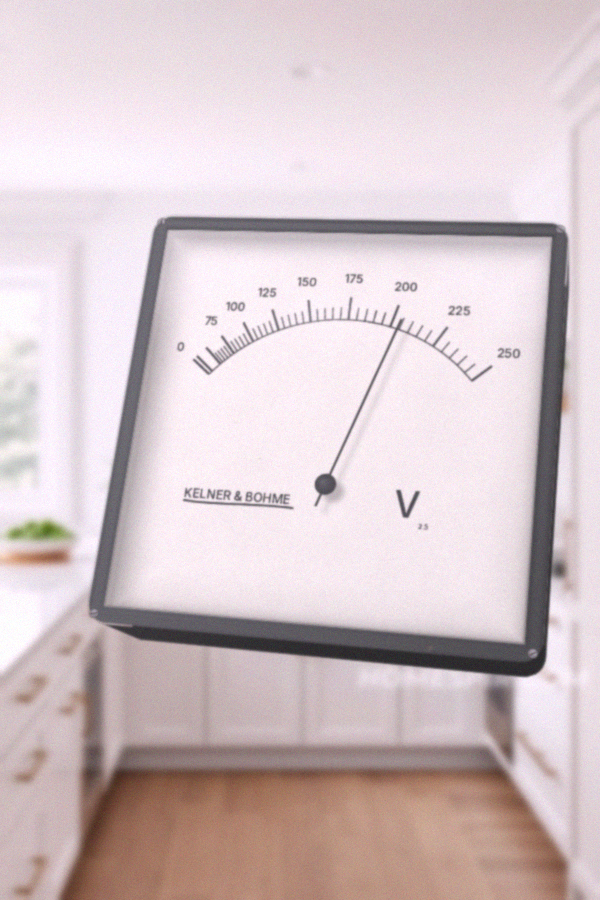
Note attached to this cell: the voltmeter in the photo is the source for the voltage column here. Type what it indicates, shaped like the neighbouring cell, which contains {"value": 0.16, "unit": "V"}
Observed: {"value": 205, "unit": "V"}
